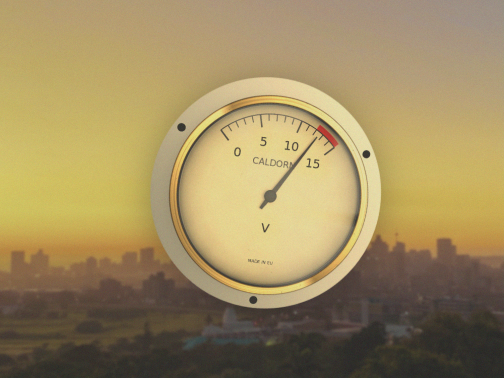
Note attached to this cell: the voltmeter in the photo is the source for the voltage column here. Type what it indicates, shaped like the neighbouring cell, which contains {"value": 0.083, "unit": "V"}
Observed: {"value": 12.5, "unit": "V"}
